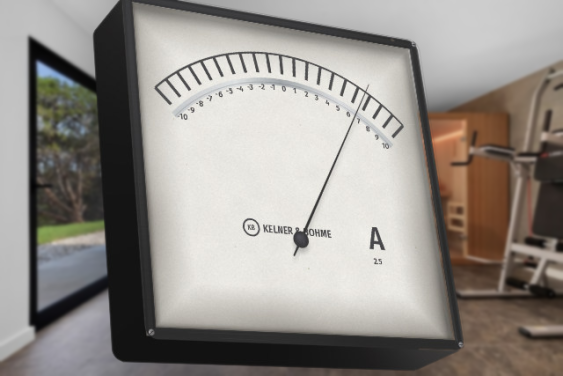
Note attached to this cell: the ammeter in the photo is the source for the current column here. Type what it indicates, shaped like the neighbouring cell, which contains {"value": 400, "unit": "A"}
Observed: {"value": 6.5, "unit": "A"}
